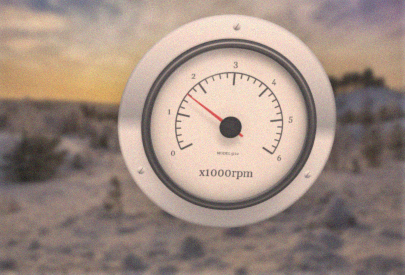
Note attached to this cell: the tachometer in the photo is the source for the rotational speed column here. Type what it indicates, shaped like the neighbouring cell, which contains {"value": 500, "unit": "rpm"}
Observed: {"value": 1600, "unit": "rpm"}
